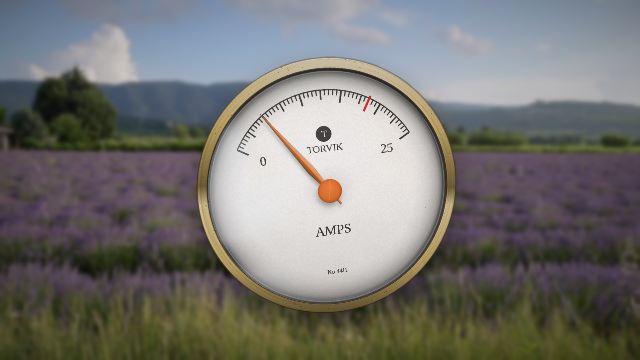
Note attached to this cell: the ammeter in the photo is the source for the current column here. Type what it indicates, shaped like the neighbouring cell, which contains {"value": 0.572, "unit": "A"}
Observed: {"value": 5, "unit": "A"}
